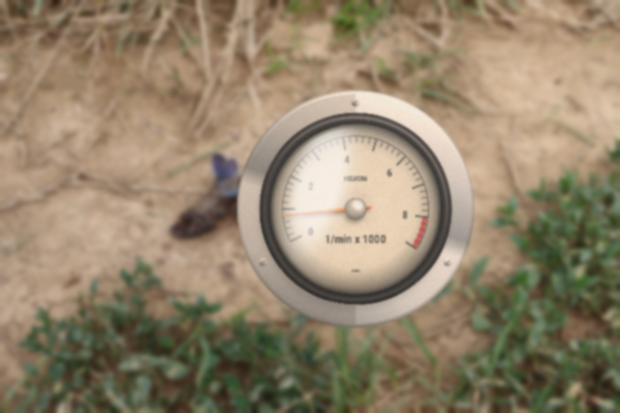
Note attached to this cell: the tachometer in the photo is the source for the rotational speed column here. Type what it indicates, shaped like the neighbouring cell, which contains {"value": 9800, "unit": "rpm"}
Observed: {"value": 800, "unit": "rpm"}
